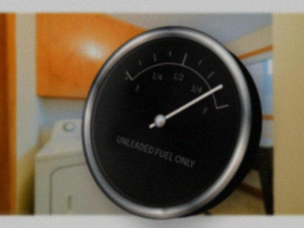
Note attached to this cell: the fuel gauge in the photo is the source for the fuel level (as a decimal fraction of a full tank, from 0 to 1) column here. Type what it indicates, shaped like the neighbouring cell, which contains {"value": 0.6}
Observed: {"value": 0.875}
